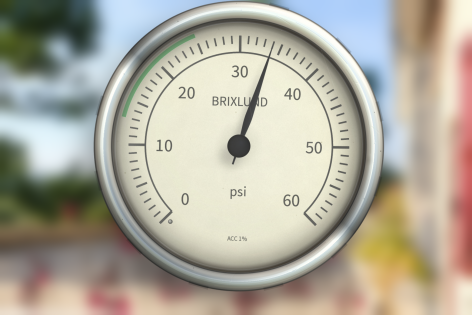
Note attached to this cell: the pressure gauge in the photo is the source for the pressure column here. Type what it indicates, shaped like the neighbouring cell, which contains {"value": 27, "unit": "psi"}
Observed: {"value": 34, "unit": "psi"}
